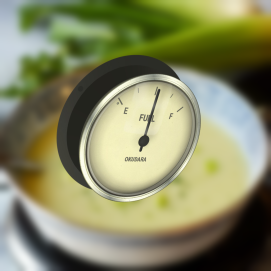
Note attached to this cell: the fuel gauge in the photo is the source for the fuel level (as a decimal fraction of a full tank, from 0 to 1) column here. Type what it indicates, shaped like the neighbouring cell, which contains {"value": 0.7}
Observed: {"value": 0.5}
